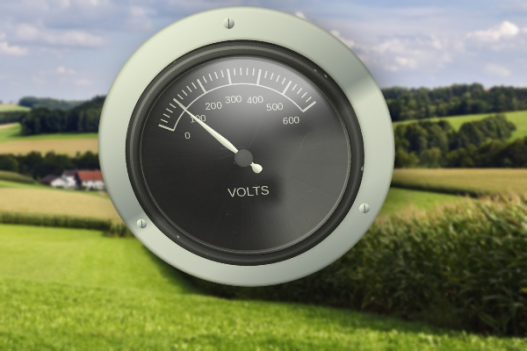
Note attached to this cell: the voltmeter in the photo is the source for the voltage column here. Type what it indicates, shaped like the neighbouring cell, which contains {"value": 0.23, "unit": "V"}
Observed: {"value": 100, "unit": "V"}
